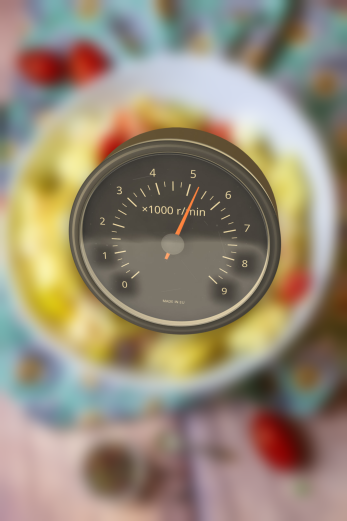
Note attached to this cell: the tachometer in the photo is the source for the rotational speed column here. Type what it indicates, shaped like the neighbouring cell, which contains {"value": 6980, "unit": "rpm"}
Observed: {"value": 5250, "unit": "rpm"}
